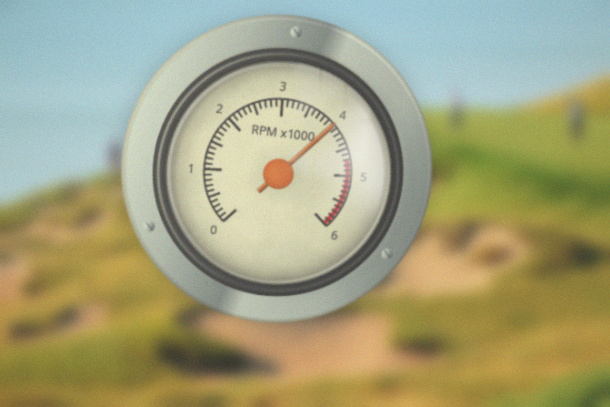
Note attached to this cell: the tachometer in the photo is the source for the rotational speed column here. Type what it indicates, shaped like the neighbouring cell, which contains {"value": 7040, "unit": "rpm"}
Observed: {"value": 4000, "unit": "rpm"}
